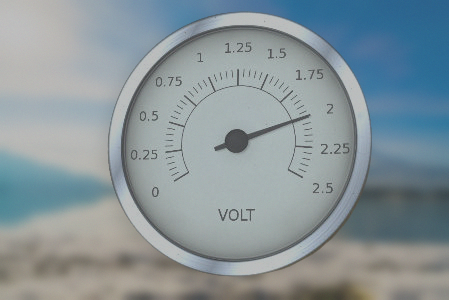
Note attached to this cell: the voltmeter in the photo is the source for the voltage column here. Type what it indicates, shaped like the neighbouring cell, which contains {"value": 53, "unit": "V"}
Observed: {"value": 2, "unit": "V"}
